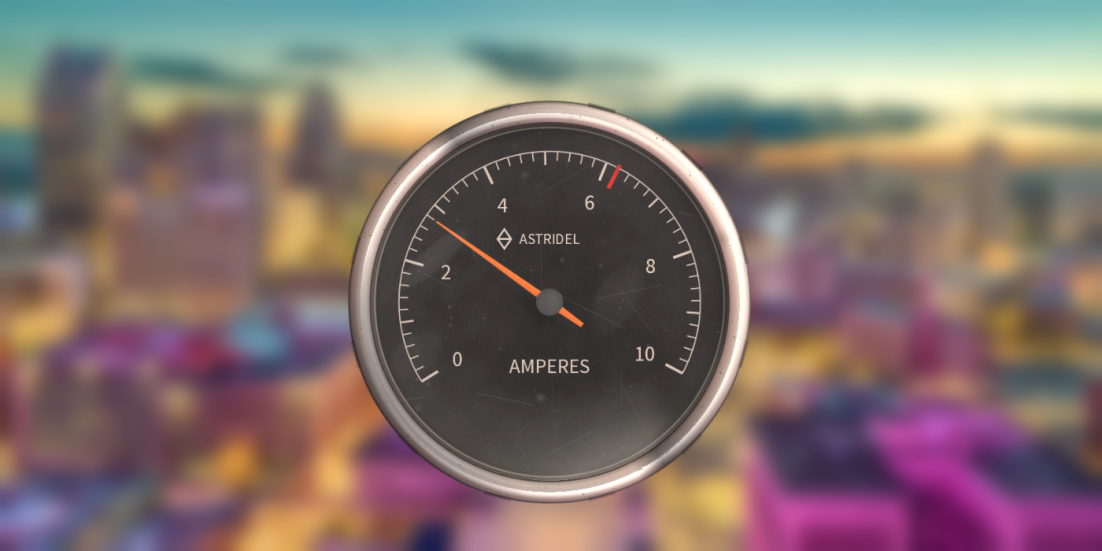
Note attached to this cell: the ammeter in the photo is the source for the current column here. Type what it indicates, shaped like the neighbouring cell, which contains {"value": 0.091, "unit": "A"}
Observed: {"value": 2.8, "unit": "A"}
